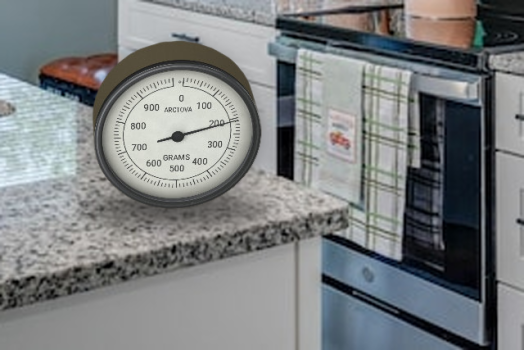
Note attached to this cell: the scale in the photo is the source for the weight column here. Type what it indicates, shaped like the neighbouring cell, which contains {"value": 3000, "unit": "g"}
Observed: {"value": 200, "unit": "g"}
